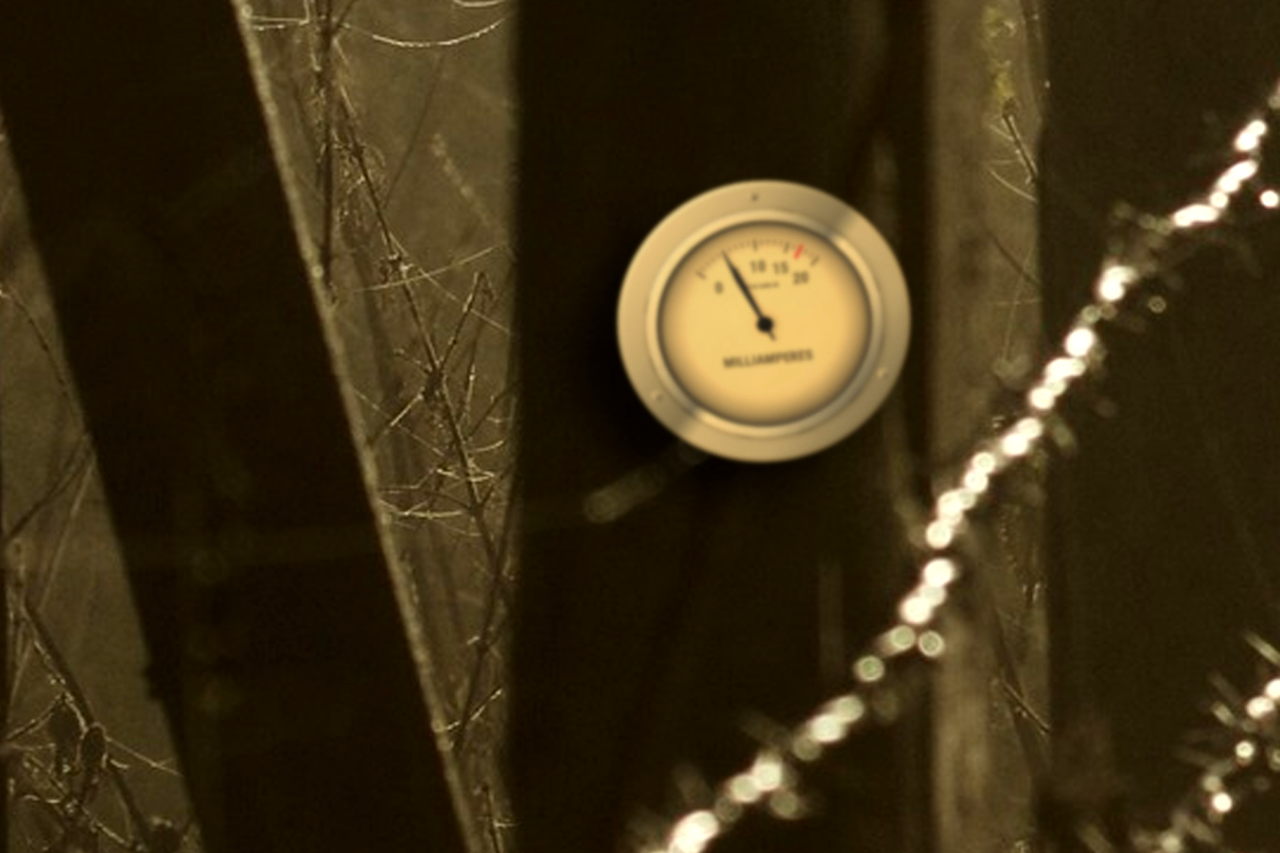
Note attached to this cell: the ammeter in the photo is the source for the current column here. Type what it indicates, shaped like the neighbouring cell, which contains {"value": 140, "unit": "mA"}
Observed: {"value": 5, "unit": "mA"}
